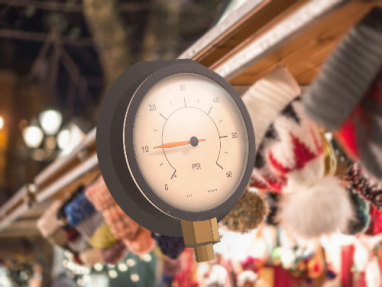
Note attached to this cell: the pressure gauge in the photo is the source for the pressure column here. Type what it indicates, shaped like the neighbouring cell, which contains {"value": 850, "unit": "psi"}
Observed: {"value": 10, "unit": "psi"}
